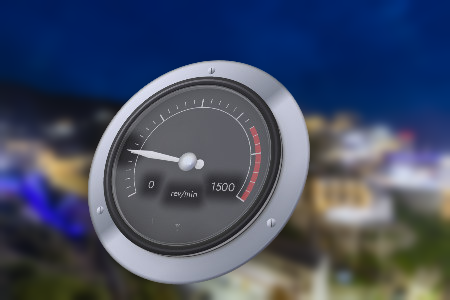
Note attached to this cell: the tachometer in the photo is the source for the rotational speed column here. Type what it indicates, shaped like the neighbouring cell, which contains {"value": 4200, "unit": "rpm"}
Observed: {"value": 250, "unit": "rpm"}
